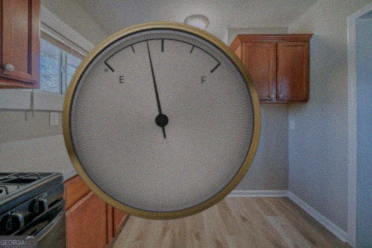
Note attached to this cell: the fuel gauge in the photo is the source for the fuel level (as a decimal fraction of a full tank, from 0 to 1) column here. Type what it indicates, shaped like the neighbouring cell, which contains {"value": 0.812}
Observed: {"value": 0.375}
